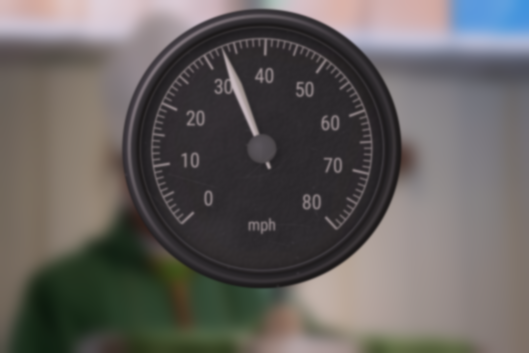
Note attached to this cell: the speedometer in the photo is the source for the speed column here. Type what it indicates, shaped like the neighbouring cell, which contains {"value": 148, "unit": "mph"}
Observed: {"value": 33, "unit": "mph"}
